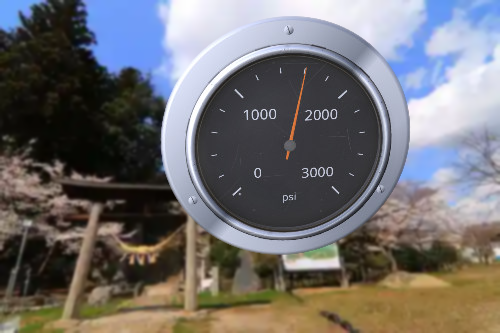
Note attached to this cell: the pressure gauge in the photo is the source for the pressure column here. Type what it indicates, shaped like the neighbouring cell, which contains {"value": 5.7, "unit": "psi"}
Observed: {"value": 1600, "unit": "psi"}
